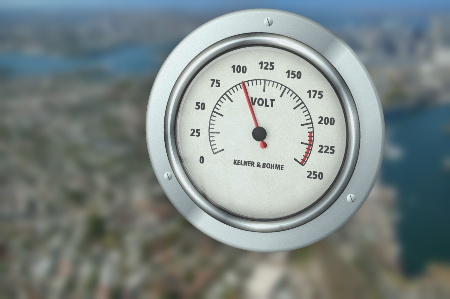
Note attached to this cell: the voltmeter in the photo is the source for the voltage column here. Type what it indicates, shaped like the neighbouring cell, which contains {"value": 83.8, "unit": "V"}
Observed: {"value": 100, "unit": "V"}
